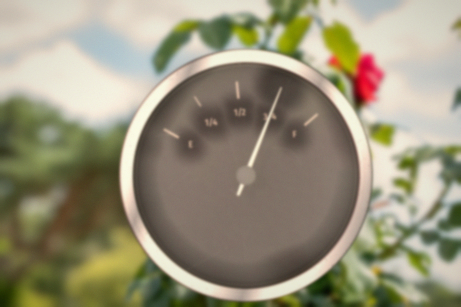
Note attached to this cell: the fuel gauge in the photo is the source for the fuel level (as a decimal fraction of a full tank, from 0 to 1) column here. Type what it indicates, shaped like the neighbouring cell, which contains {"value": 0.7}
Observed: {"value": 0.75}
